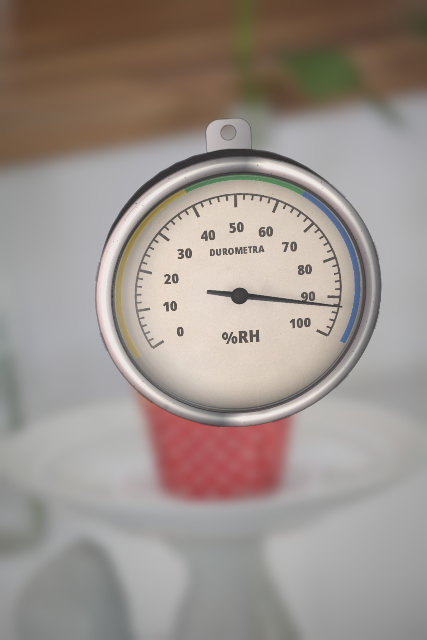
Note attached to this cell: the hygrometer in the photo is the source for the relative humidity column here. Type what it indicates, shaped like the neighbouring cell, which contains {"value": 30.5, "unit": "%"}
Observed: {"value": 92, "unit": "%"}
